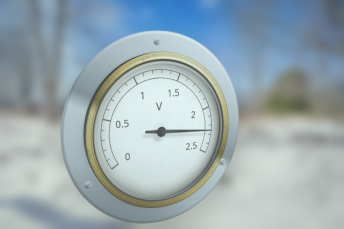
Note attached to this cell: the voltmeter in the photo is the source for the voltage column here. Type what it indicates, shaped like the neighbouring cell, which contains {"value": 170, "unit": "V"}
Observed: {"value": 2.25, "unit": "V"}
